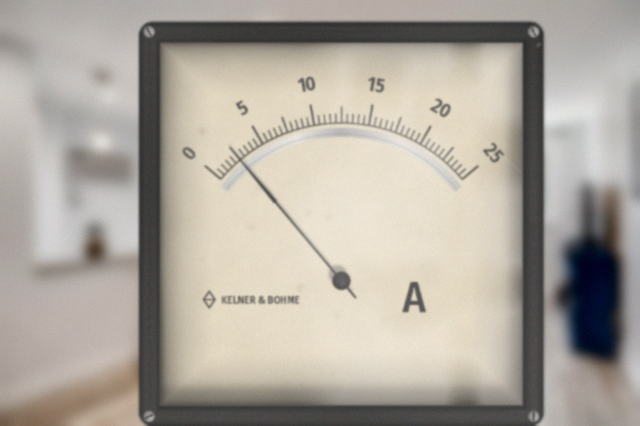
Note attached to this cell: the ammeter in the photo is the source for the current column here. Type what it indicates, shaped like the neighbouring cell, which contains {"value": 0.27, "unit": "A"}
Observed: {"value": 2.5, "unit": "A"}
